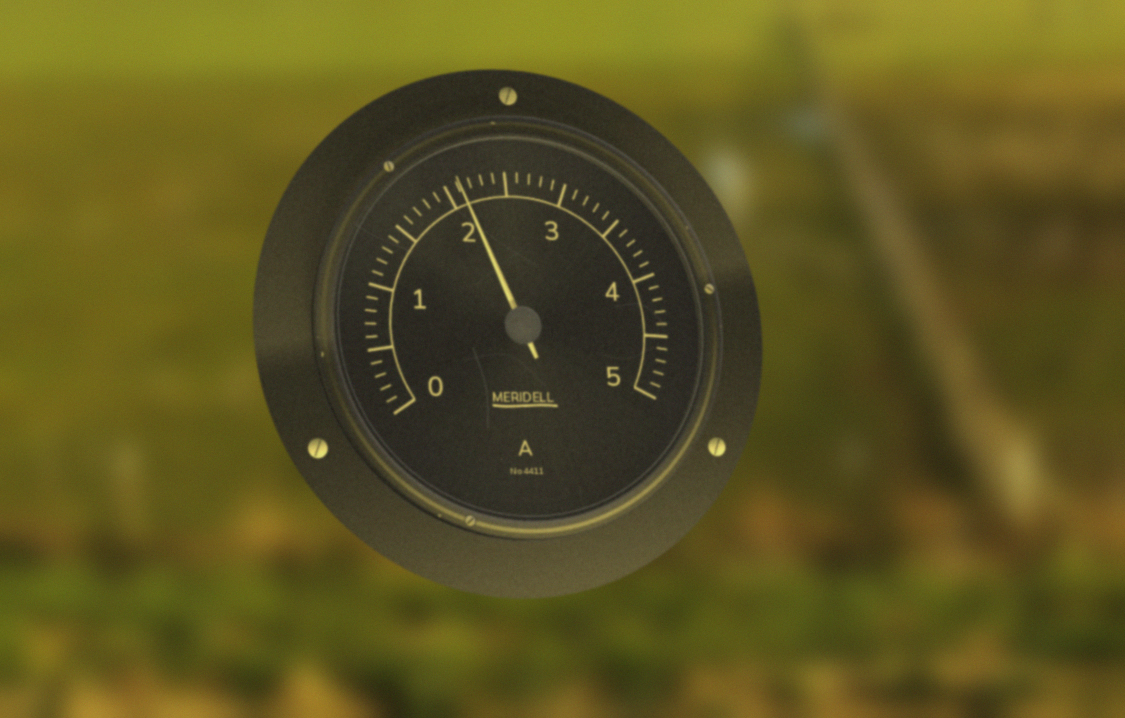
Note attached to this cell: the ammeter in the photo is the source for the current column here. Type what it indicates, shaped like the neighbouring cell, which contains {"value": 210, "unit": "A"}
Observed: {"value": 2.1, "unit": "A"}
